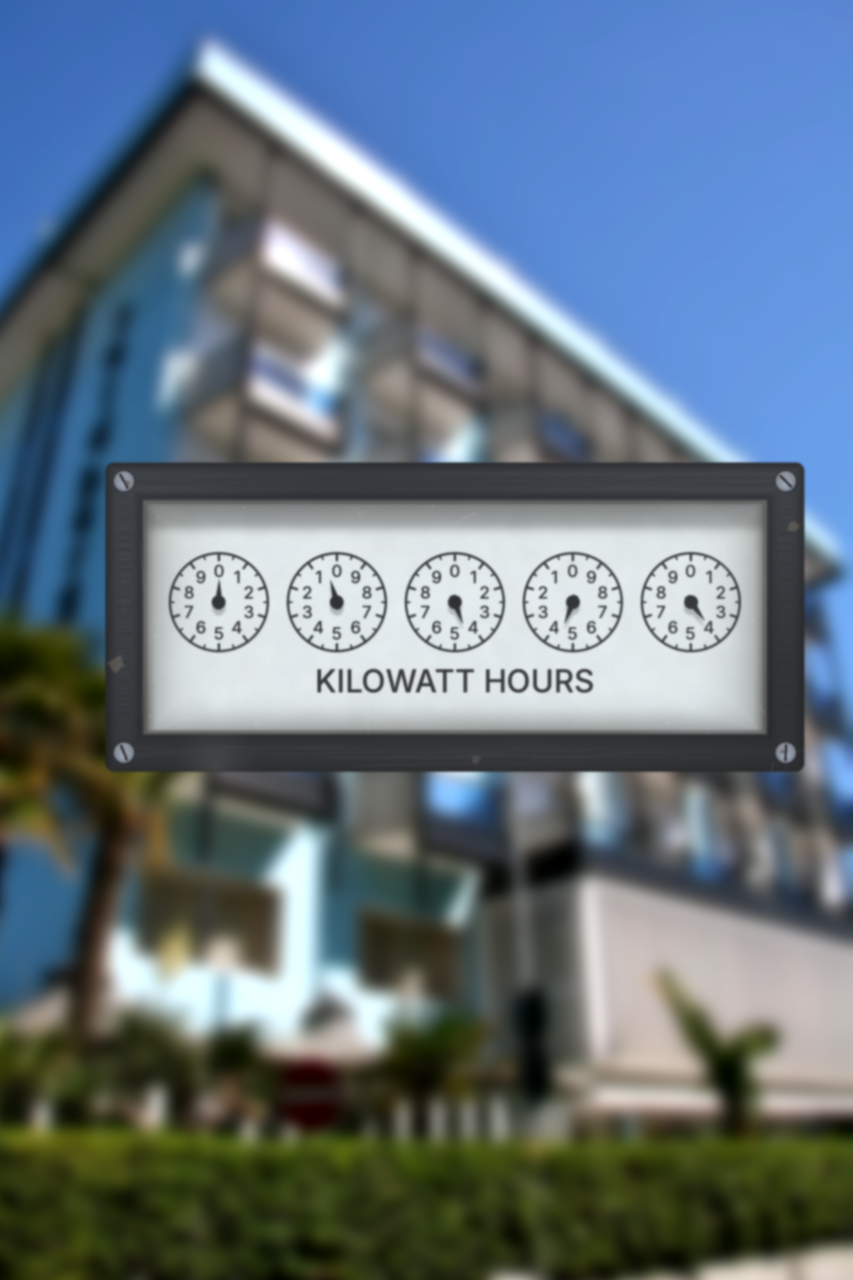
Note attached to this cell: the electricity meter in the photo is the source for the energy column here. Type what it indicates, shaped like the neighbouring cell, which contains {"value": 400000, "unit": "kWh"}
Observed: {"value": 444, "unit": "kWh"}
